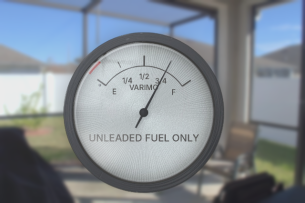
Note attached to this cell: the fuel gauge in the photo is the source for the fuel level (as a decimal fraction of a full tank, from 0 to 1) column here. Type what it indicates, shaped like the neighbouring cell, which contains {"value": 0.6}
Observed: {"value": 0.75}
